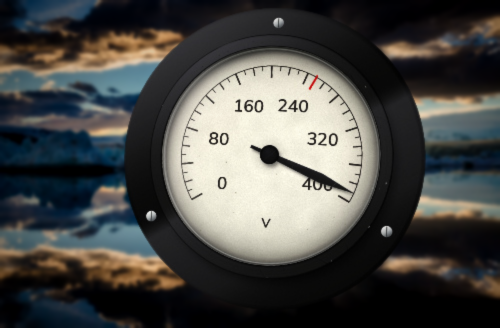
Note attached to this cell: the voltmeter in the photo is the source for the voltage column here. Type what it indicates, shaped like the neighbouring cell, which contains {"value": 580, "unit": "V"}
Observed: {"value": 390, "unit": "V"}
